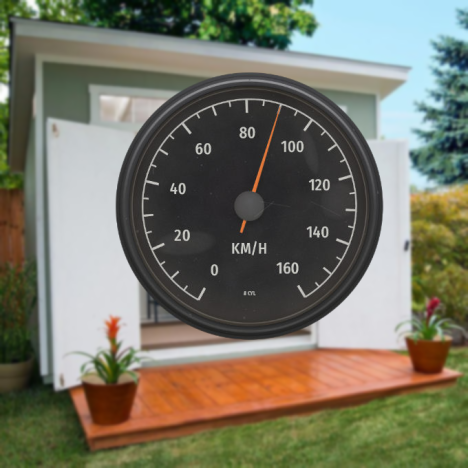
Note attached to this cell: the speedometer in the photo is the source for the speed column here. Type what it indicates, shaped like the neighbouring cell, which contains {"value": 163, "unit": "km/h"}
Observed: {"value": 90, "unit": "km/h"}
